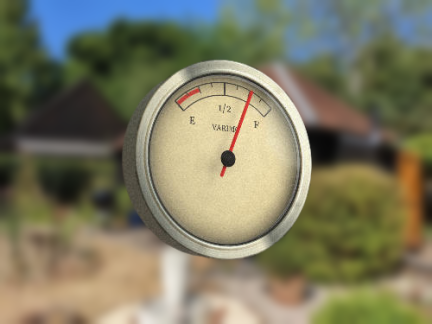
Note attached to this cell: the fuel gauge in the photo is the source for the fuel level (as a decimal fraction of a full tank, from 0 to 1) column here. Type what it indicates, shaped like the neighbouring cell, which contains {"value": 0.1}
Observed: {"value": 0.75}
